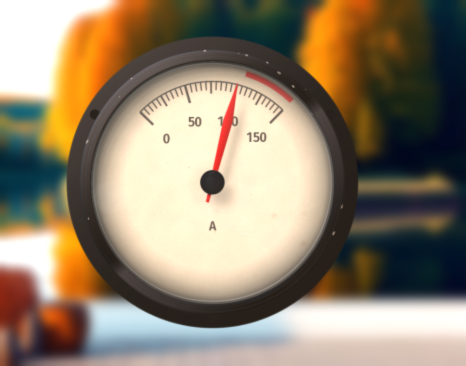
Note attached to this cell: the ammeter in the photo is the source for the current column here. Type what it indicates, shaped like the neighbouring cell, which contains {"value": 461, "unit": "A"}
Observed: {"value": 100, "unit": "A"}
